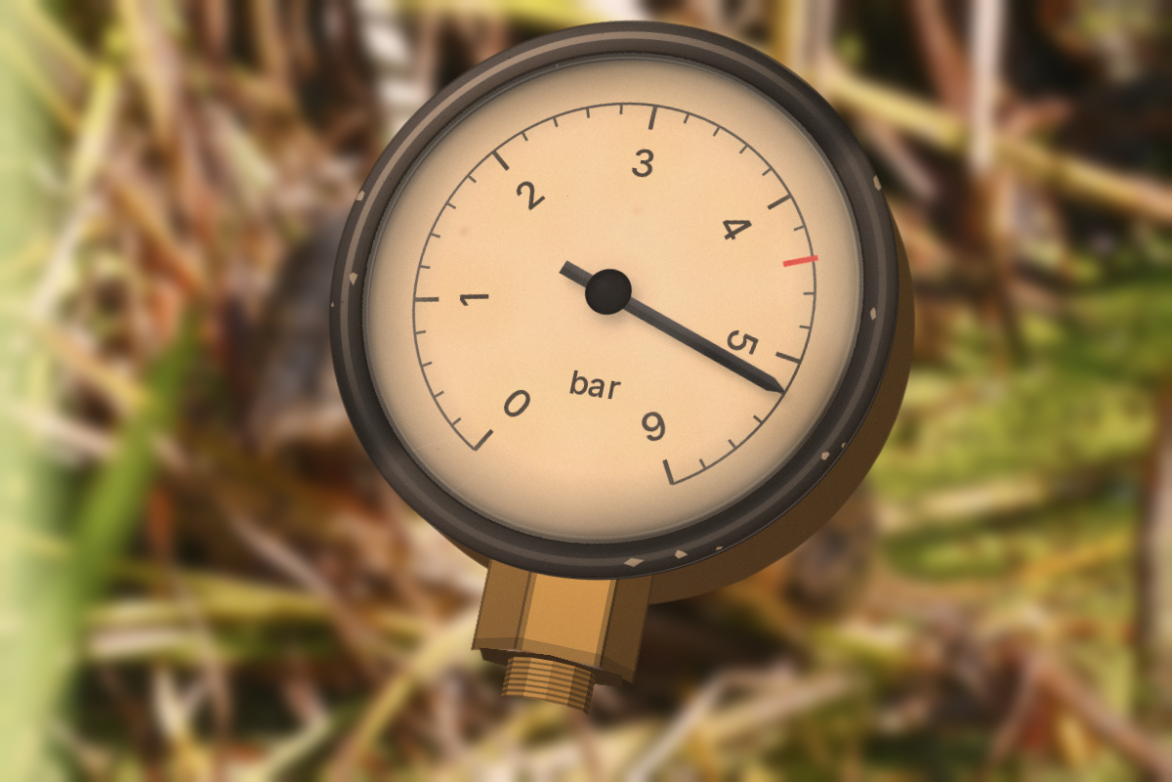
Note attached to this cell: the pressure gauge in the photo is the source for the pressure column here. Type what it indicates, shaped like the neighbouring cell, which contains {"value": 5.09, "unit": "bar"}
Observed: {"value": 5.2, "unit": "bar"}
